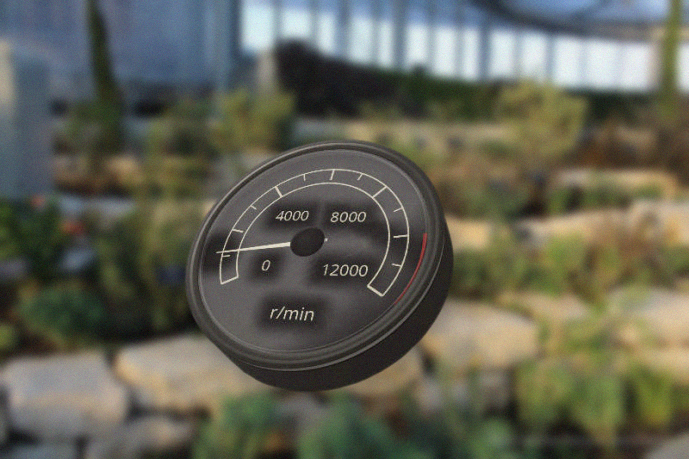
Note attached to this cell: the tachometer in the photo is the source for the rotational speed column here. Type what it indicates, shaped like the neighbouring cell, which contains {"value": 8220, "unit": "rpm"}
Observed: {"value": 1000, "unit": "rpm"}
